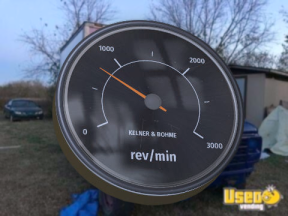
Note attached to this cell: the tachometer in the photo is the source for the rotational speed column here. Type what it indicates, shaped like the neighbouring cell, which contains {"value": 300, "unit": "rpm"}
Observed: {"value": 750, "unit": "rpm"}
